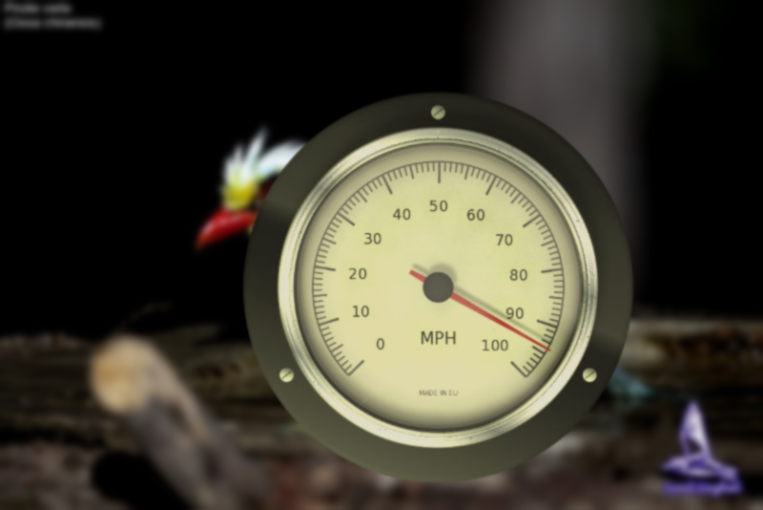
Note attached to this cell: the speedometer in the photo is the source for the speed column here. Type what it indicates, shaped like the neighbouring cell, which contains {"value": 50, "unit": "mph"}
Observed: {"value": 94, "unit": "mph"}
